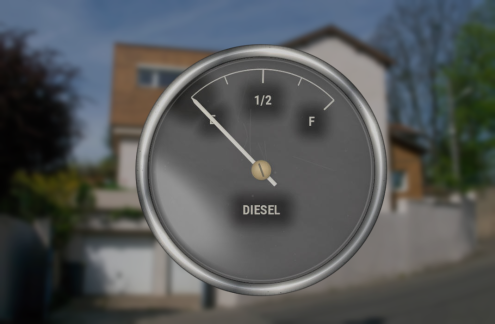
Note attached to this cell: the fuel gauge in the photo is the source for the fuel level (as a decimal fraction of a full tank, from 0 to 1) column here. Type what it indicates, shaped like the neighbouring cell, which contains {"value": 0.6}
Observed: {"value": 0}
